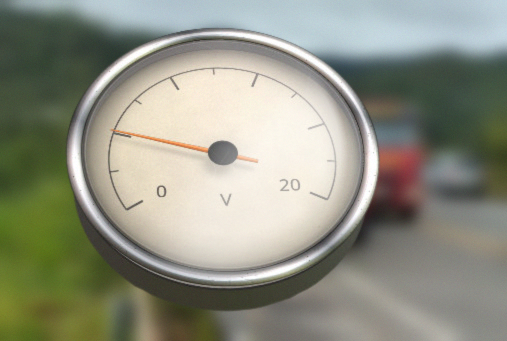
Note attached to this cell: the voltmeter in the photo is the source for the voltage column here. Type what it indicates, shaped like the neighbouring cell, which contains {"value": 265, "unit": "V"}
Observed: {"value": 4, "unit": "V"}
